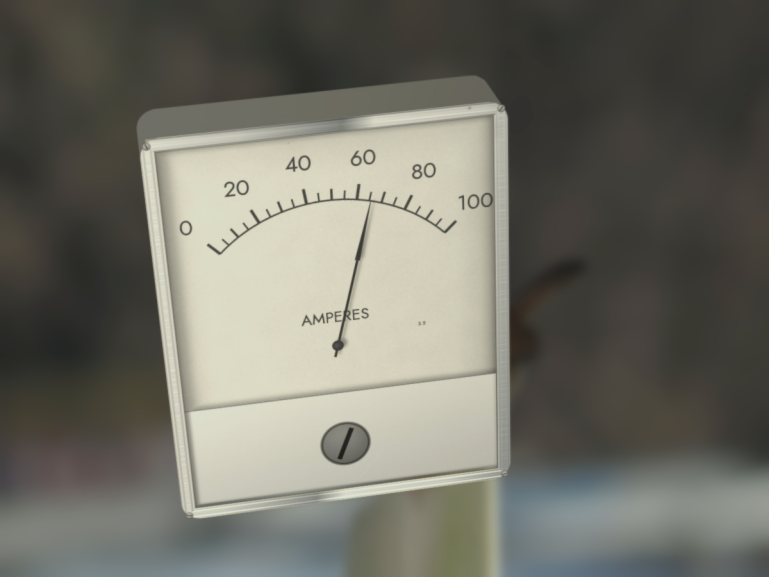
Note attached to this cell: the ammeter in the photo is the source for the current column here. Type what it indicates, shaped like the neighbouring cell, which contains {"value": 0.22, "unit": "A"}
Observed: {"value": 65, "unit": "A"}
